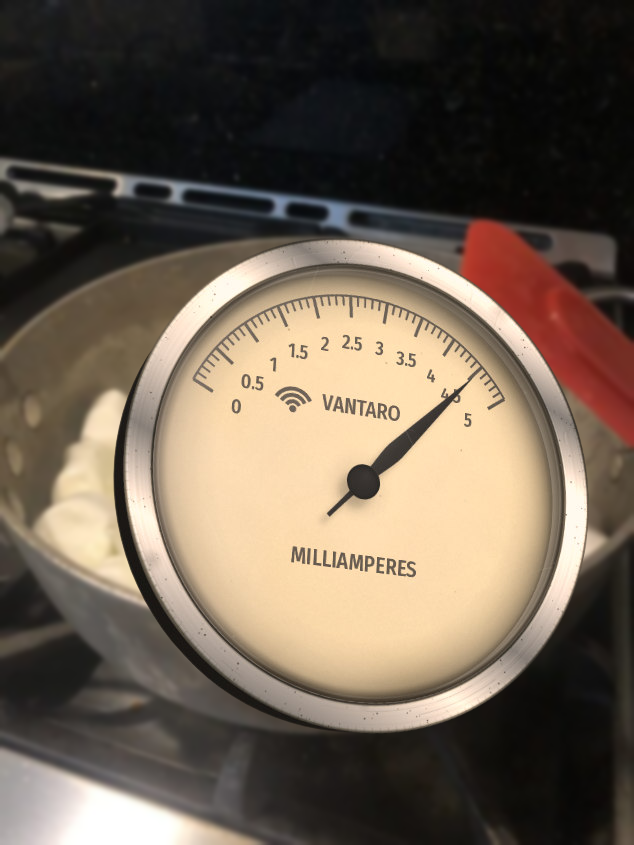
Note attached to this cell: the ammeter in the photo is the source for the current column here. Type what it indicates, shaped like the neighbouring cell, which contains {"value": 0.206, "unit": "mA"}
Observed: {"value": 4.5, "unit": "mA"}
